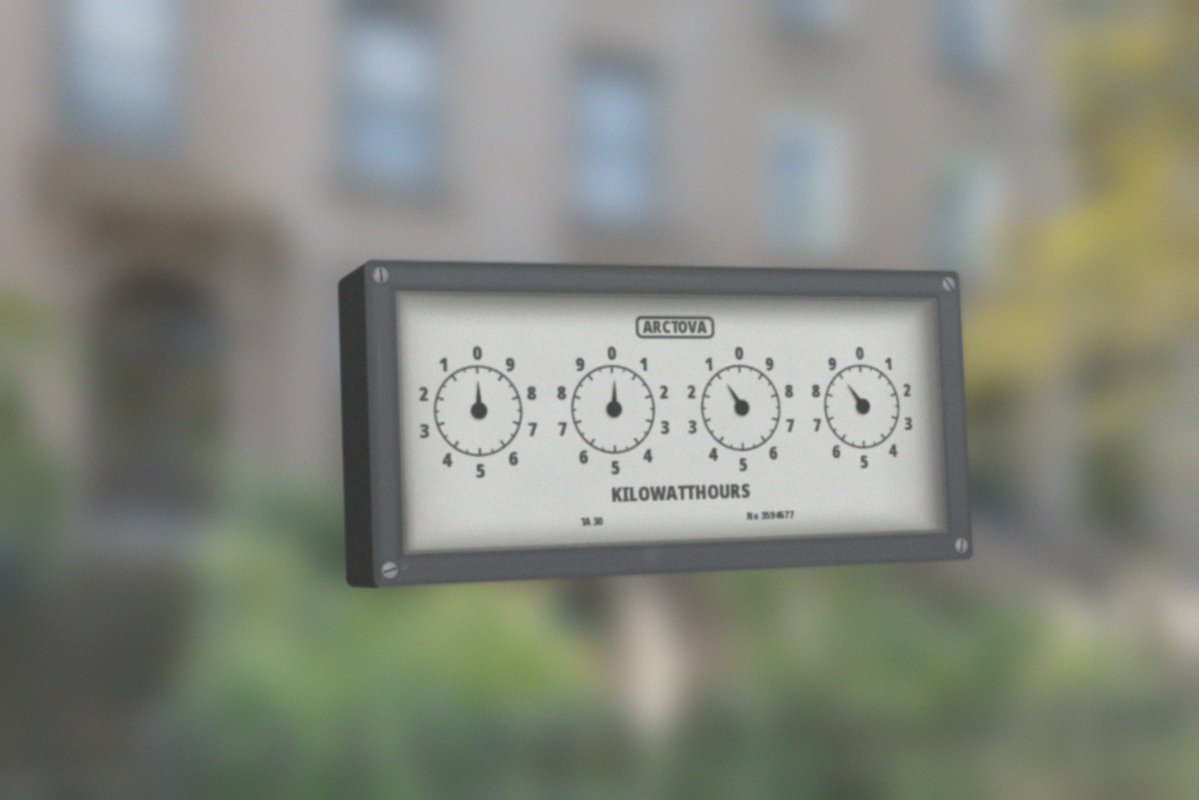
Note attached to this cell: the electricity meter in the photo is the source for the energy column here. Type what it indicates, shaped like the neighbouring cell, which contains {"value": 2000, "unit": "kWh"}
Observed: {"value": 9, "unit": "kWh"}
